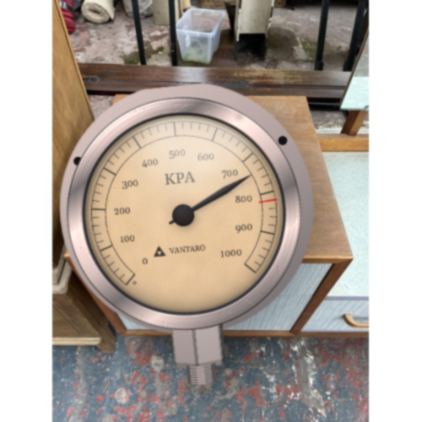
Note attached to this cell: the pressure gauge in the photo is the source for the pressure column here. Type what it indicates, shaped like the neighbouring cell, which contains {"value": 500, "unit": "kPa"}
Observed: {"value": 740, "unit": "kPa"}
